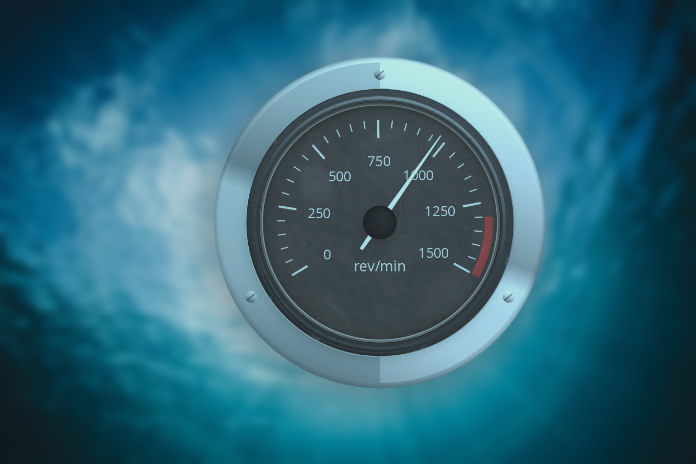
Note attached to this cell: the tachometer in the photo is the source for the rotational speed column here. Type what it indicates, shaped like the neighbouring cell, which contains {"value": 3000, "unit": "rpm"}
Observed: {"value": 975, "unit": "rpm"}
